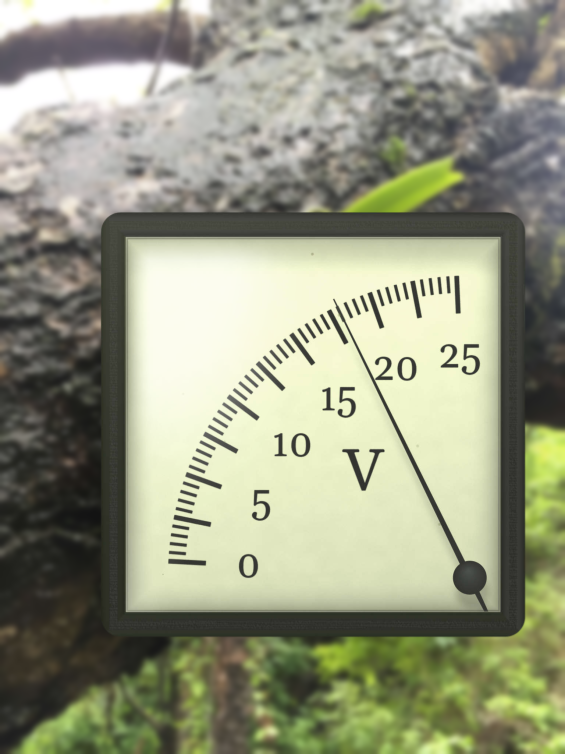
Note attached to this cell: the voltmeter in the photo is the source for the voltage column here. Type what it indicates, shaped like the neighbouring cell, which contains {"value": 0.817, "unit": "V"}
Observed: {"value": 18, "unit": "V"}
